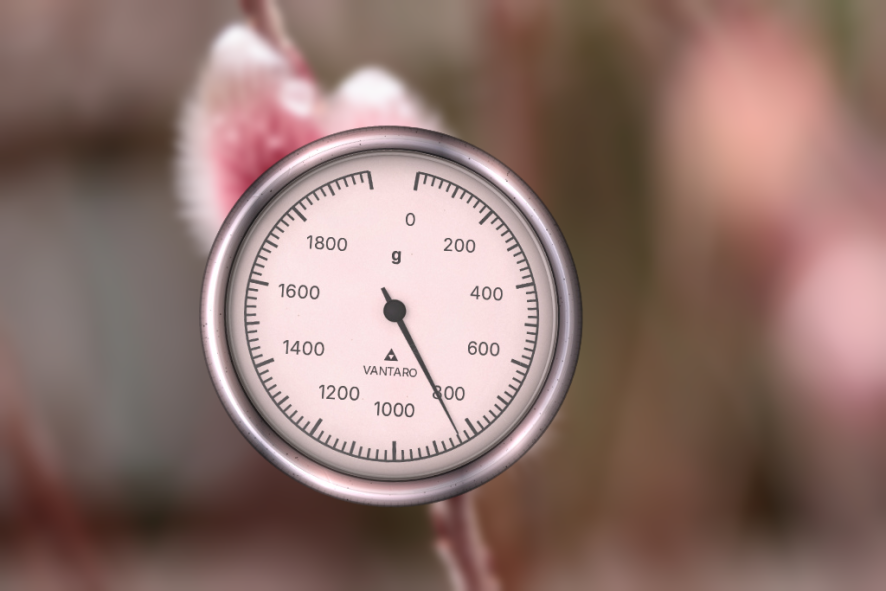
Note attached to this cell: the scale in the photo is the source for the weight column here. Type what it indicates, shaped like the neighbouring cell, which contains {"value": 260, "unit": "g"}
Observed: {"value": 840, "unit": "g"}
